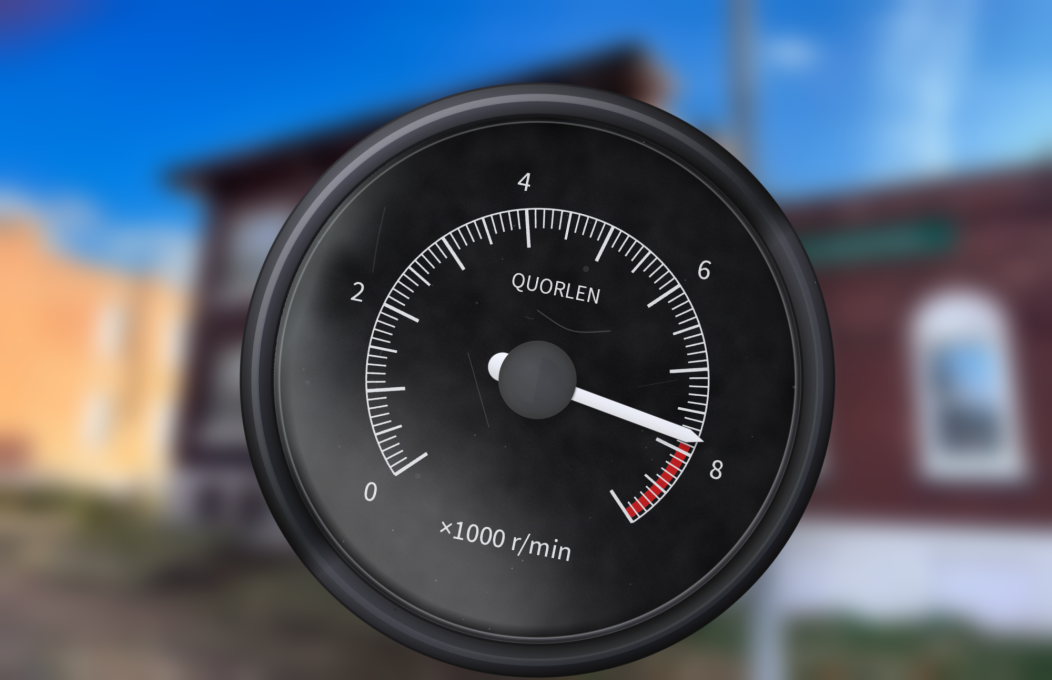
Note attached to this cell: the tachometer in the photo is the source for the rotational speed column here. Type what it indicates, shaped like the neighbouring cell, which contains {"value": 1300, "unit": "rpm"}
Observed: {"value": 7800, "unit": "rpm"}
